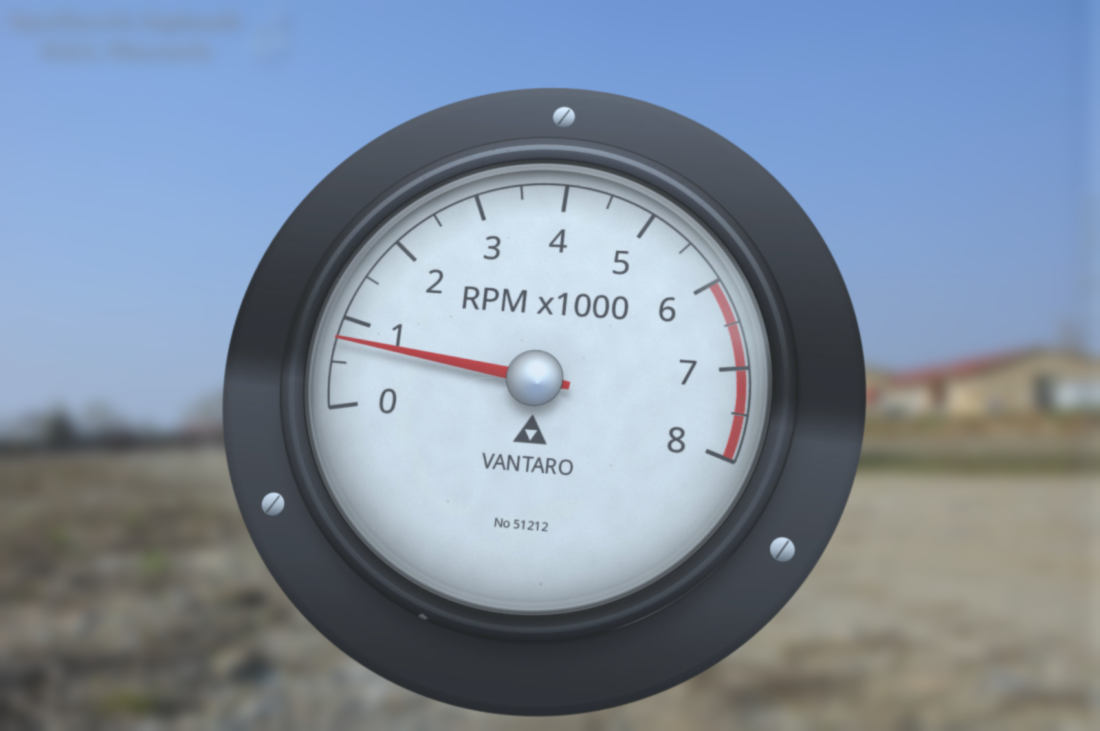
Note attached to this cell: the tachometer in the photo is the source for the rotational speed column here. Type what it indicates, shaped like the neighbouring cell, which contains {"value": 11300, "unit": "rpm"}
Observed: {"value": 750, "unit": "rpm"}
